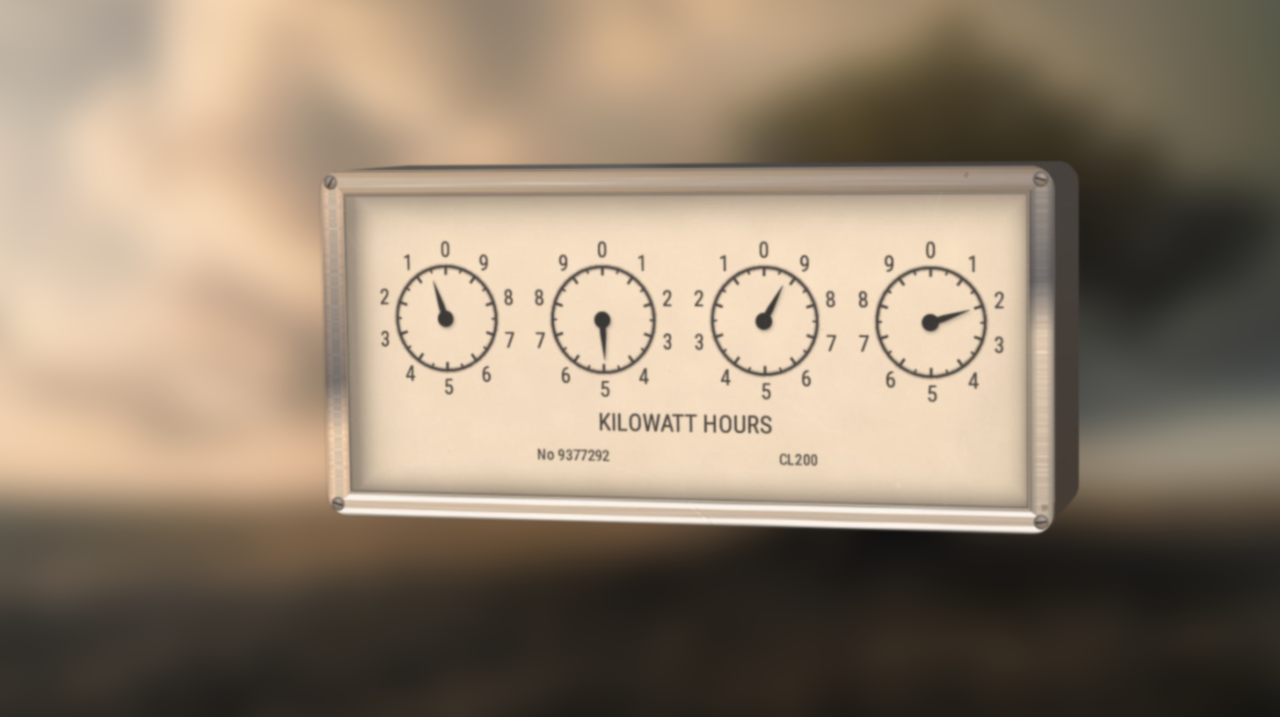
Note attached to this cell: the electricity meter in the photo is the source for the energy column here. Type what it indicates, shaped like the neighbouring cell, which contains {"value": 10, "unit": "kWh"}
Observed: {"value": 492, "unit": "kWh"}
